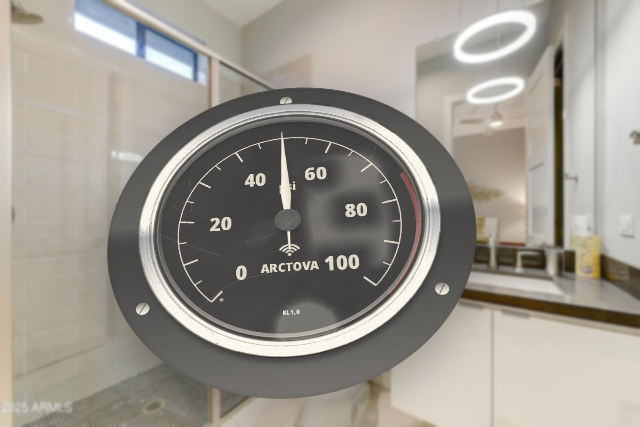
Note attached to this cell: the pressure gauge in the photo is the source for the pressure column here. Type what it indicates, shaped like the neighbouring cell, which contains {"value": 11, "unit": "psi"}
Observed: {"value": 50, "unit": "psi"}
